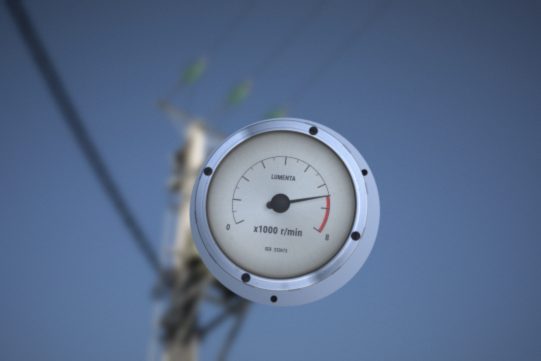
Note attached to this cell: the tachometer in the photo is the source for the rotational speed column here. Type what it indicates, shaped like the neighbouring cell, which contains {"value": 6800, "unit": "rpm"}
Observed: {"value": 6500, "unit": "rpm"}
